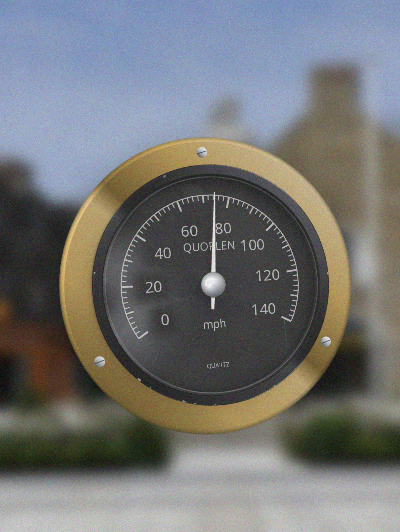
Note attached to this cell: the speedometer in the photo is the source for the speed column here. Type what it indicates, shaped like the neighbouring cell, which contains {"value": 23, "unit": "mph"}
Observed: {"value": 74, "unit": "mph"}
